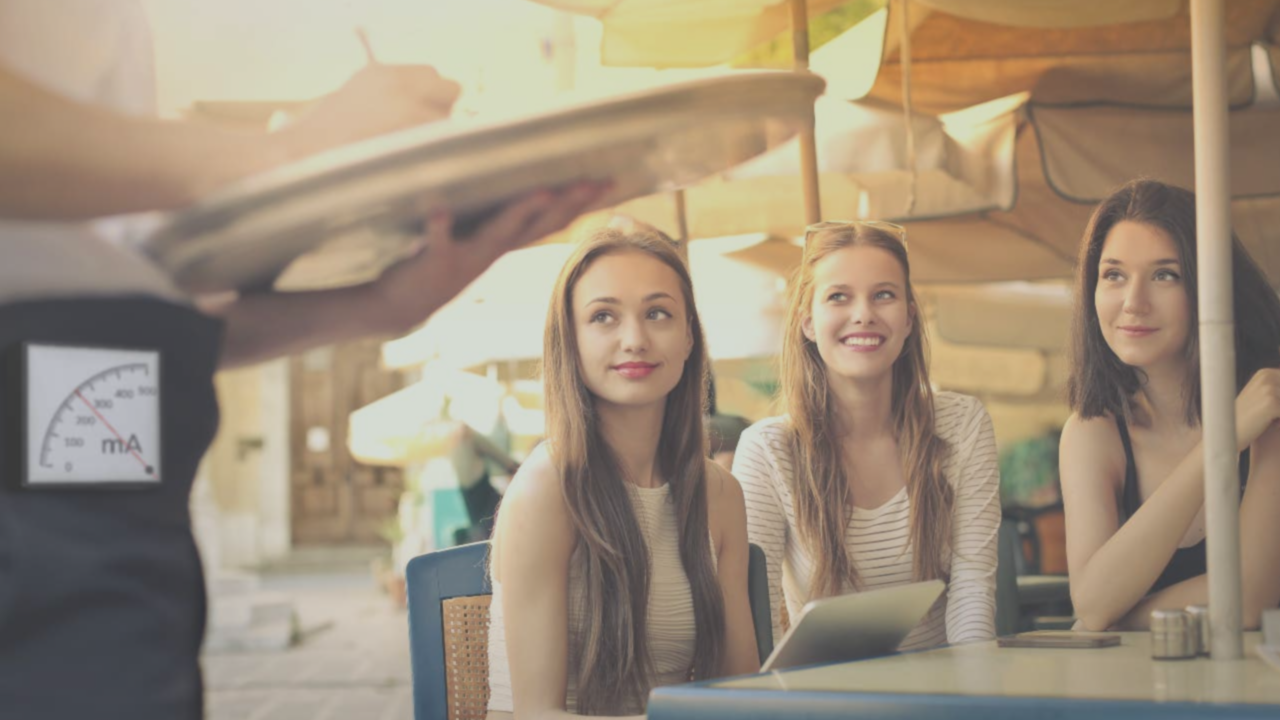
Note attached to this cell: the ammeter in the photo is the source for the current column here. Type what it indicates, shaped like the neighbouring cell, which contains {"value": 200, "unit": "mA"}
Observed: {"value": 250, "unit": "mA"}
